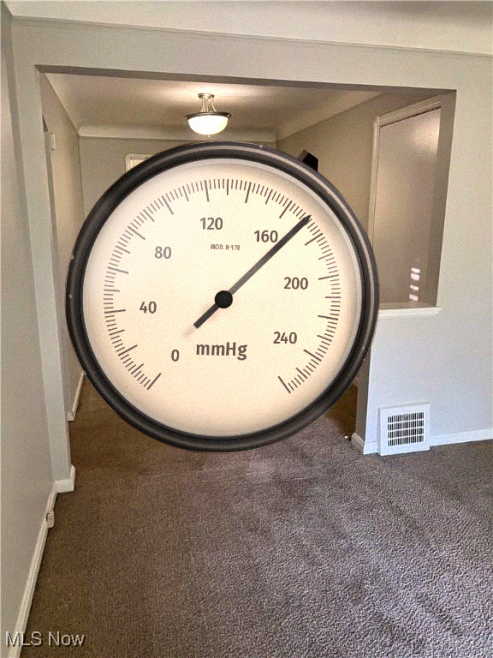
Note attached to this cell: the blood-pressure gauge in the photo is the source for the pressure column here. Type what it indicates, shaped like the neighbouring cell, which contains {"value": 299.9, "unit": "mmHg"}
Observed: {"value": 170, "unit": "mmHg"}
